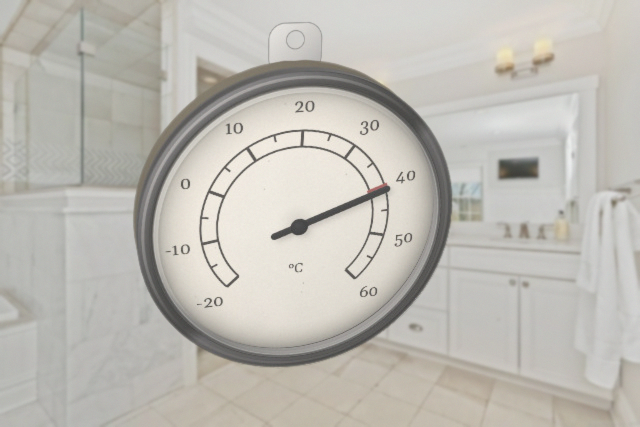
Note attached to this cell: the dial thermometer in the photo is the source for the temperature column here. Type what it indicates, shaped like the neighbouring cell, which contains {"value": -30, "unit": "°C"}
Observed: {"value": 40, "unit": "°C"}
